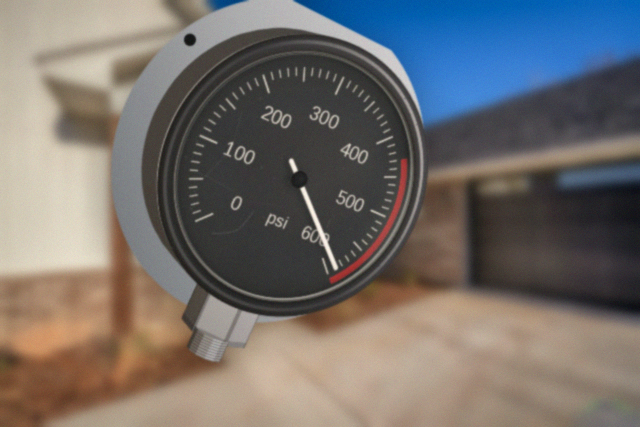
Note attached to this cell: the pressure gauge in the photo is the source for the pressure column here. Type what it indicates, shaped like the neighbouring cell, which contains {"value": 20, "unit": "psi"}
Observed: {"value": 590, "unit": "psi"}
